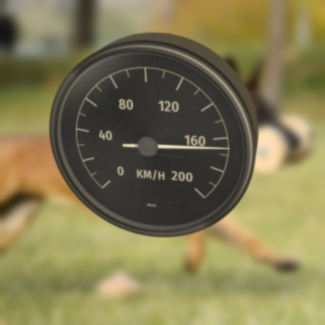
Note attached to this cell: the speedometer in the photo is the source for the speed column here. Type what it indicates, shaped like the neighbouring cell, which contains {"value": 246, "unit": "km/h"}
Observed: {"value": 165, "unit": "km/h"}
